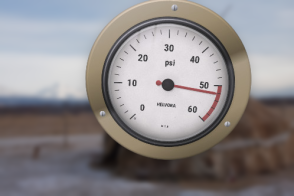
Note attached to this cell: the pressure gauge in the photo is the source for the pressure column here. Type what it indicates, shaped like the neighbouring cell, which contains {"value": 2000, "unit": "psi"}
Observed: {"value": 52, "unit": "psi"}
